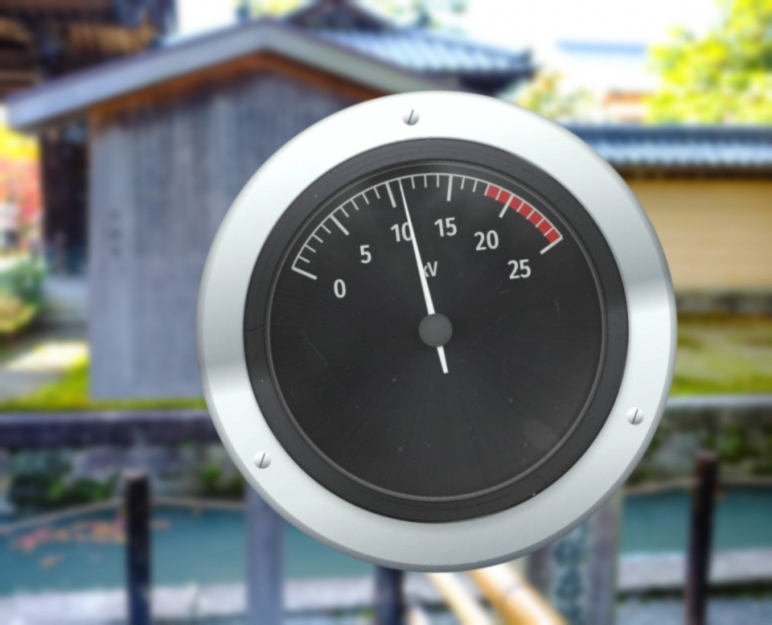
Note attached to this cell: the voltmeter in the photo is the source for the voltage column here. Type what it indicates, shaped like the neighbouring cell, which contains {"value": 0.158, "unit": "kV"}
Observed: {"value": 11, "unit": "kV"}
